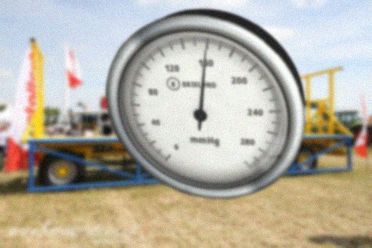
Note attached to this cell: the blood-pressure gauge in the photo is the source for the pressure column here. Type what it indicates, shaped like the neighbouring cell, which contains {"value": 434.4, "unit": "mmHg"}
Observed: {"value": 160, "unit": "mmHg"}
